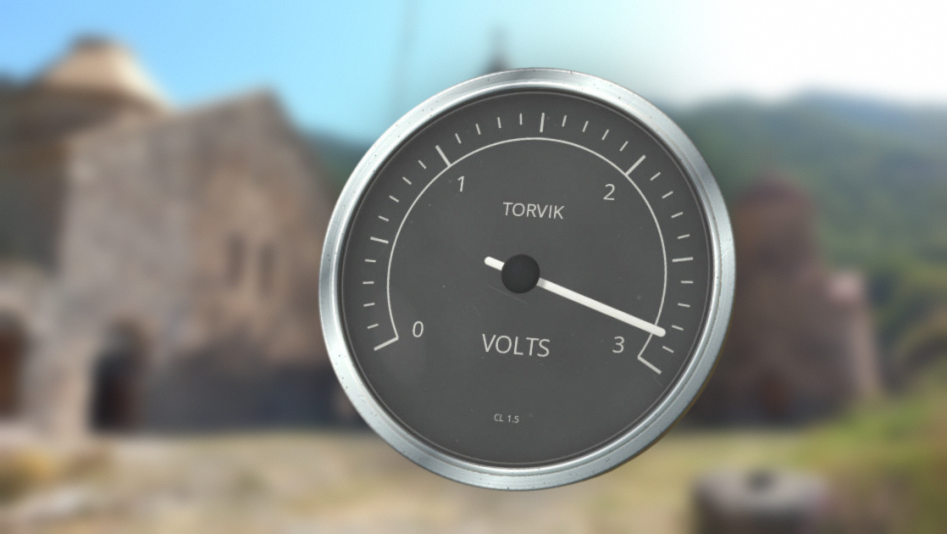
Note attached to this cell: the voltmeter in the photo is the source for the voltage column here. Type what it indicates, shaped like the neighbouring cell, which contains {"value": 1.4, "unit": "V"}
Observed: {"value": 2.85, "unit": "V"}
